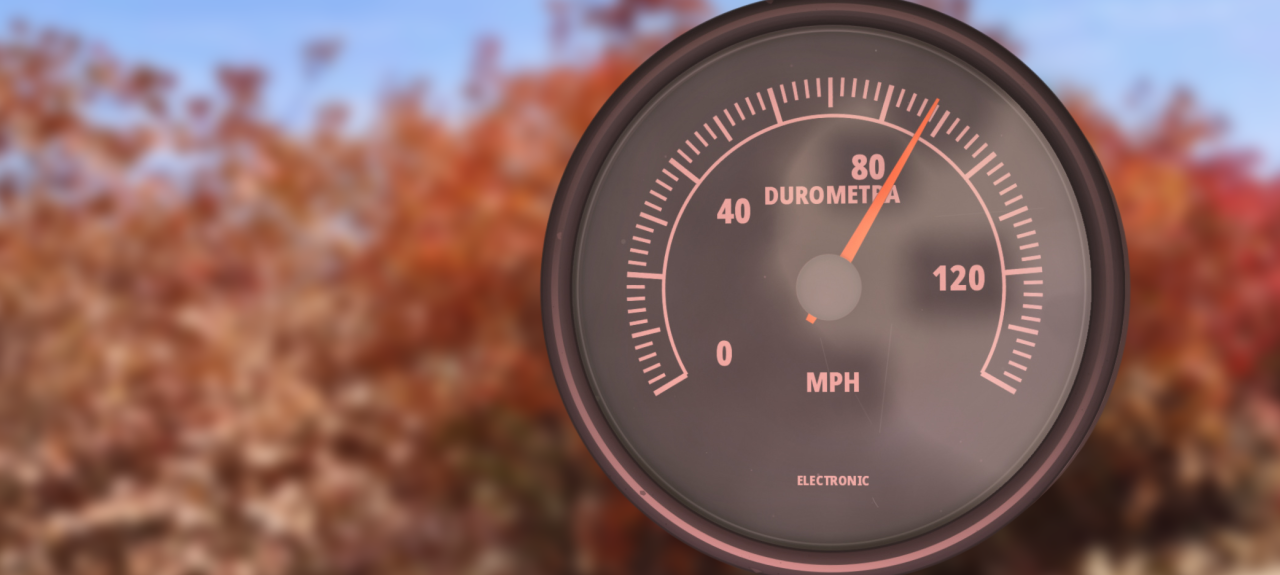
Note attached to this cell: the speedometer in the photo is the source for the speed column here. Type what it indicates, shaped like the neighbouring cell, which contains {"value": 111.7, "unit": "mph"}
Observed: {"value": 88, "unit": "mph"}
